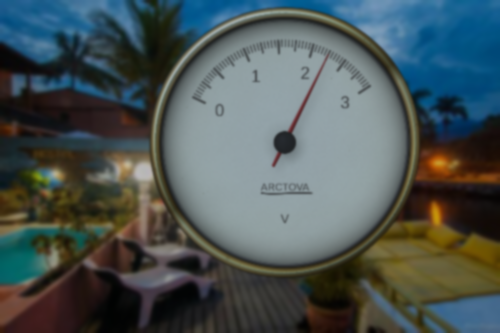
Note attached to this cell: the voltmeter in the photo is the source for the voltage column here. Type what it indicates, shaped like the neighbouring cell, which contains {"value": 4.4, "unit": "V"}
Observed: {"value": 2.25, "unit": "V"}
